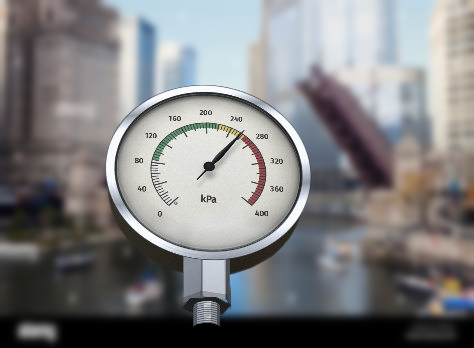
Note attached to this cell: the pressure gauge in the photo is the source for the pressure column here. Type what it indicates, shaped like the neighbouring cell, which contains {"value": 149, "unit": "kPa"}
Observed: {"value": 260, "unit": "kPa"}
